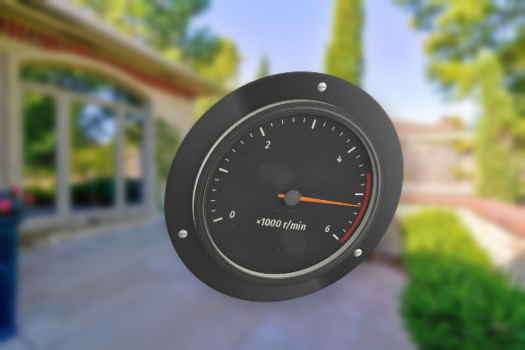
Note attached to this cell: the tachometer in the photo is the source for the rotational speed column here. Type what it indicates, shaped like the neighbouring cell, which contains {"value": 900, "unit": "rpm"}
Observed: {"value": 5200, "unit": "rpm"}
